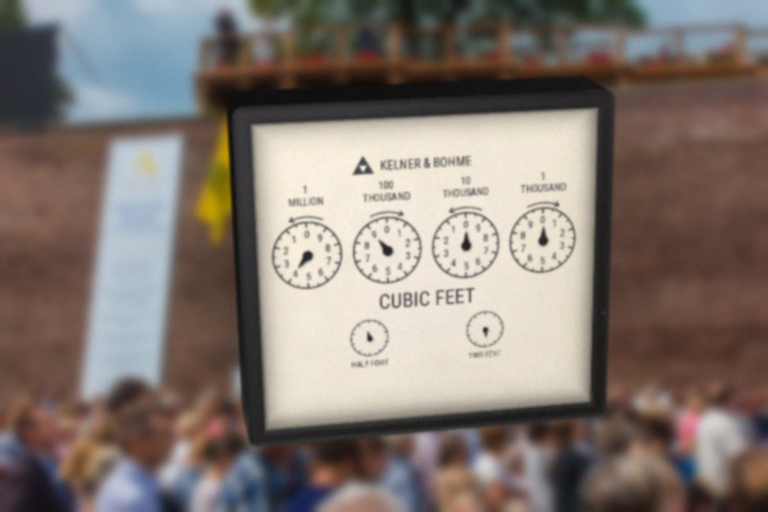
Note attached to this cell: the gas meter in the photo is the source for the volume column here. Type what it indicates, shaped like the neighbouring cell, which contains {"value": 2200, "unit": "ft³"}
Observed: {"value": 390000, "unit": "ft³"}
